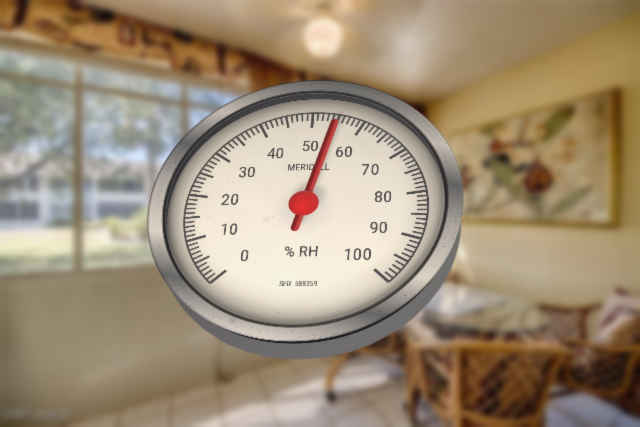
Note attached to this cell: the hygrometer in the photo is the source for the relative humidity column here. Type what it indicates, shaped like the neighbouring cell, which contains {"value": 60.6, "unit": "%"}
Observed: {"value": 55, "unit": "%"}
